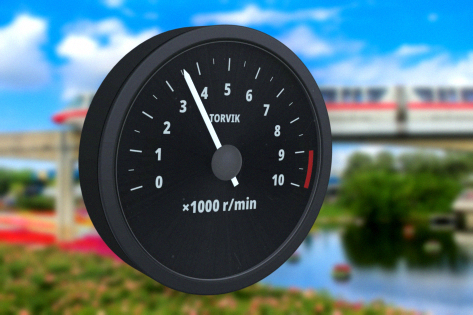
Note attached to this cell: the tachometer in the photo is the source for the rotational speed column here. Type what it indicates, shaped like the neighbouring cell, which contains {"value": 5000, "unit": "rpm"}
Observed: {"value": 3500, "unit": "rpm"}
